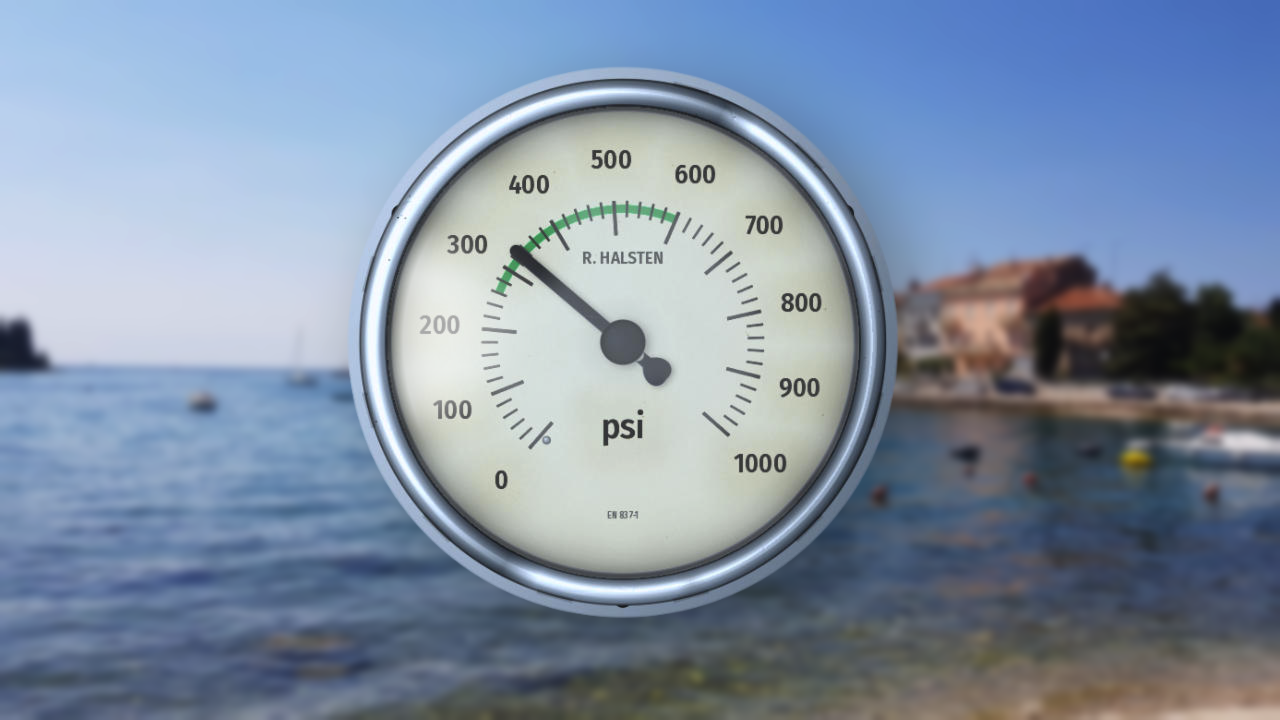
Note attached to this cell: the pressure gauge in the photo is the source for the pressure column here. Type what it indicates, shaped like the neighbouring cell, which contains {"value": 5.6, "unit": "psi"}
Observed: {"value": 330, "unit": "psi"}
